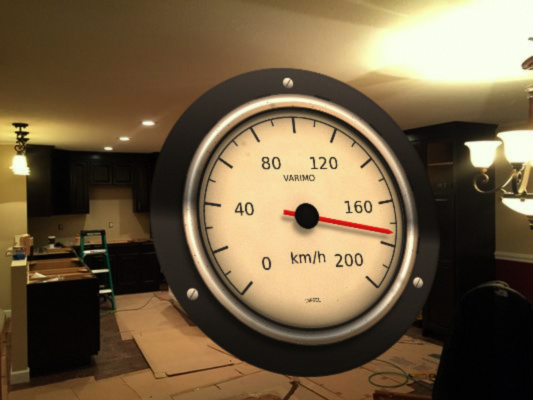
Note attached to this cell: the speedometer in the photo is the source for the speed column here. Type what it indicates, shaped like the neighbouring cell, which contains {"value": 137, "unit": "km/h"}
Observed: {"value": 175, "unit": "km/h"}
